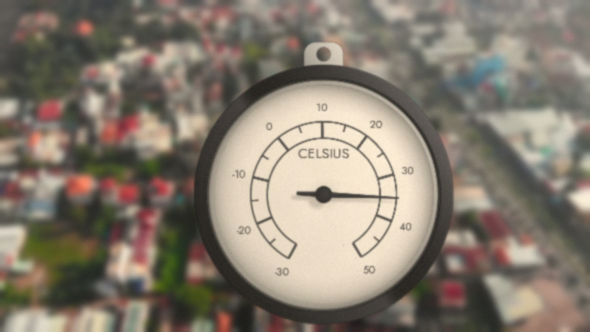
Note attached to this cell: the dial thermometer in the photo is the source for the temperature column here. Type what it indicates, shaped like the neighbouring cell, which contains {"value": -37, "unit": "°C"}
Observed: {"value": 35, "unit": "°C"}
